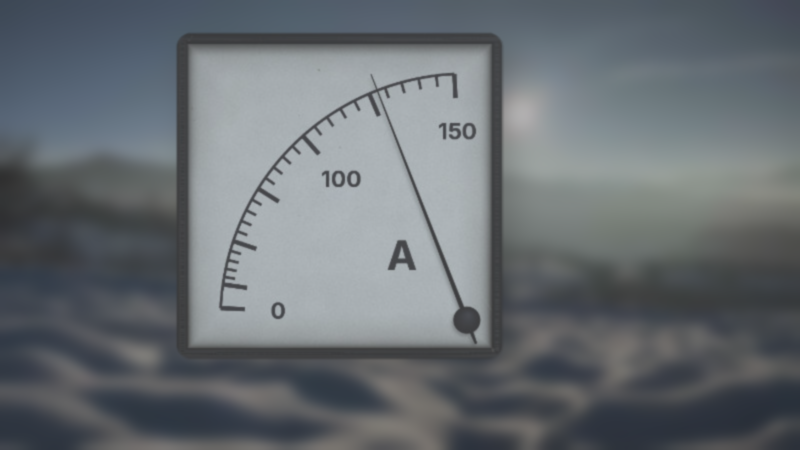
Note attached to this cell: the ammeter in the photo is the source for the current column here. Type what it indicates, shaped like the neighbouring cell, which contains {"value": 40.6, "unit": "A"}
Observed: {"value": 127.5, "unit": "A"}
